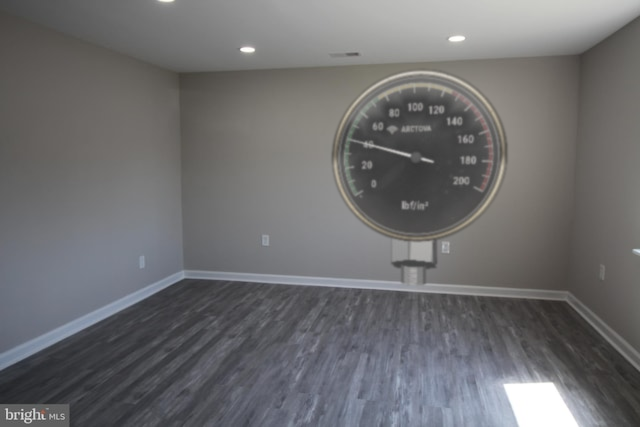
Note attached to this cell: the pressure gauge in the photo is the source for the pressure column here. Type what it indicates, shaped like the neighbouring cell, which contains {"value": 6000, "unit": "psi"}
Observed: {"value": 40, "unit": "psi"}
